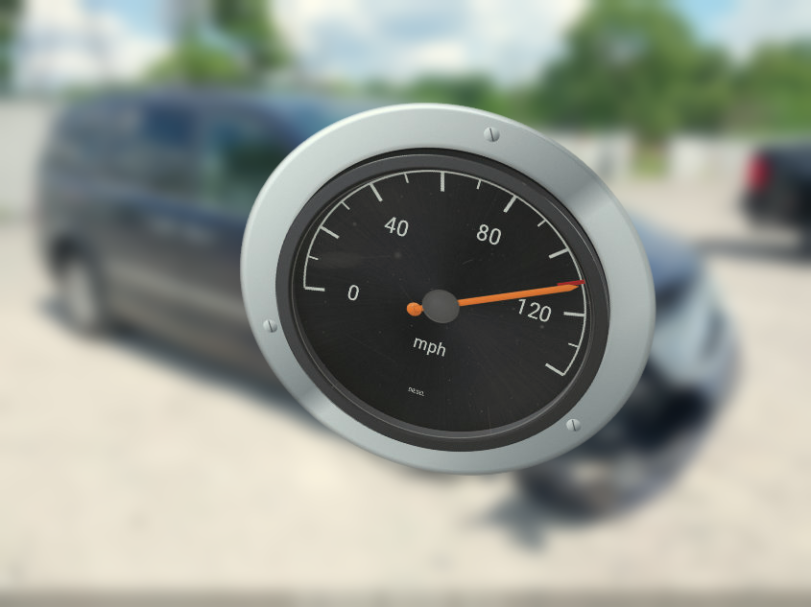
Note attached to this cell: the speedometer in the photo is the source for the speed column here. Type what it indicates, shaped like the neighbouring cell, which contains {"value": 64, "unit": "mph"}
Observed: {"value": 110, "unit": "mph"}
